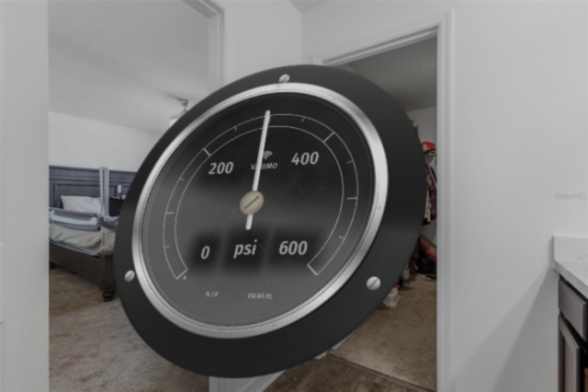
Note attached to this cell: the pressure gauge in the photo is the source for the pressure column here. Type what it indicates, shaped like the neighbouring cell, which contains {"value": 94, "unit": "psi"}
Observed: {"value": 300, "unit": "psi"}
